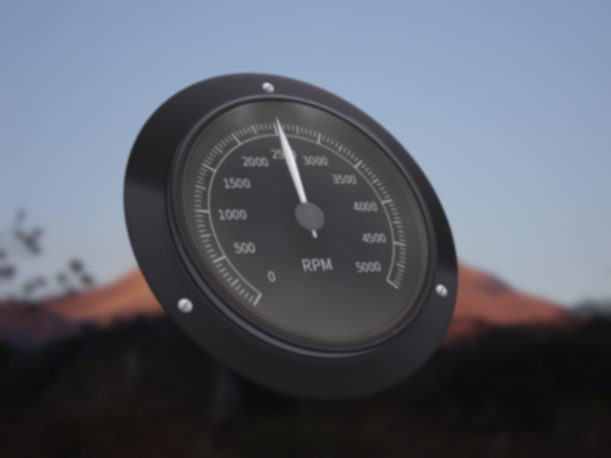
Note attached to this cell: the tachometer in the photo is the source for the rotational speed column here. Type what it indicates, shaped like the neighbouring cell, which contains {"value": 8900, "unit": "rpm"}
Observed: {"value": 2500, "unit": "rpm"}
